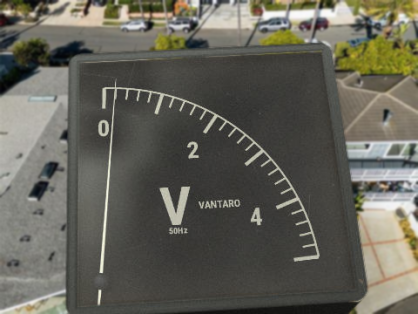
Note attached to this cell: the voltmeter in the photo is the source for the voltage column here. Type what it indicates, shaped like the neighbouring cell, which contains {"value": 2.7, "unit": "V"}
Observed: {"value": 0.2, "unit": "V"}
